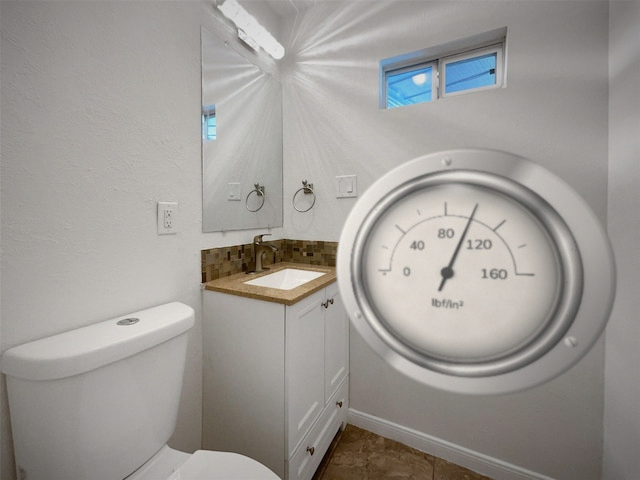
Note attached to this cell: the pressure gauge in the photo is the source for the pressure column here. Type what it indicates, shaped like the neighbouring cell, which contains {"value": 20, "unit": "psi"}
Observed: {"value": 100, "unit": "psi"}
